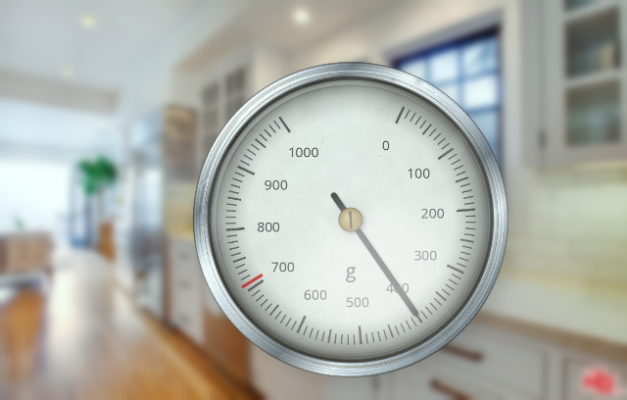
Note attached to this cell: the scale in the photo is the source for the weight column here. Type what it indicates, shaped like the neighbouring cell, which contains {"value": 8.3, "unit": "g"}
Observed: {"value": 400, "unit": "g"}
